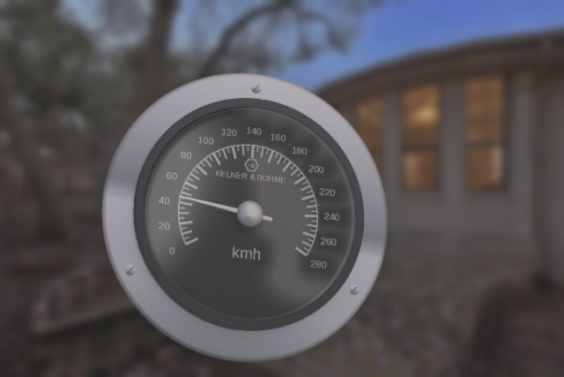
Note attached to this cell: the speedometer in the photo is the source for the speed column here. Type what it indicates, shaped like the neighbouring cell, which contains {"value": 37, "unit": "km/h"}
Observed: {"value": 45, "unit": "km/h"}
